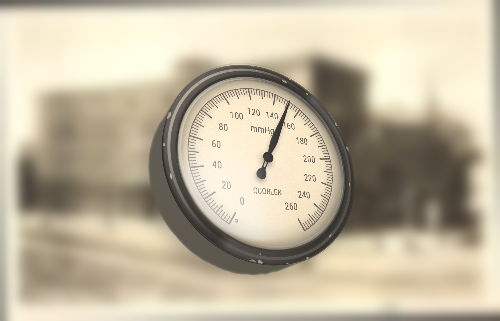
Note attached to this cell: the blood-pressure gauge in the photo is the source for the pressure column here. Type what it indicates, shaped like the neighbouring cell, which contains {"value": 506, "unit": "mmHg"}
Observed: {"value": 150, "unit": "mmHg"}
